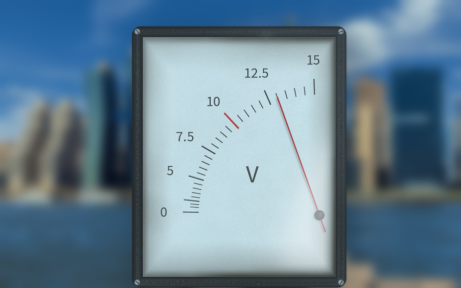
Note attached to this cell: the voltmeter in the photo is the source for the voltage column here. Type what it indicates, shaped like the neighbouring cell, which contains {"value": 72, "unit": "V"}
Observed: {"value": 13, "unit": "V"}
